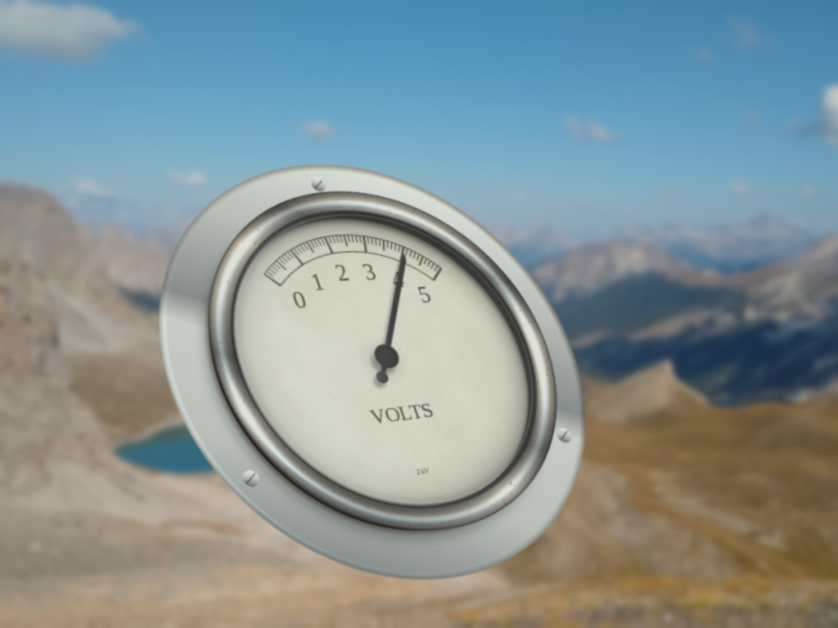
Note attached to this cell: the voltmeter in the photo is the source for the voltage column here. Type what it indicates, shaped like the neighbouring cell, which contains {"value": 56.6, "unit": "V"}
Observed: {"value": 4, "unit": "V"}
